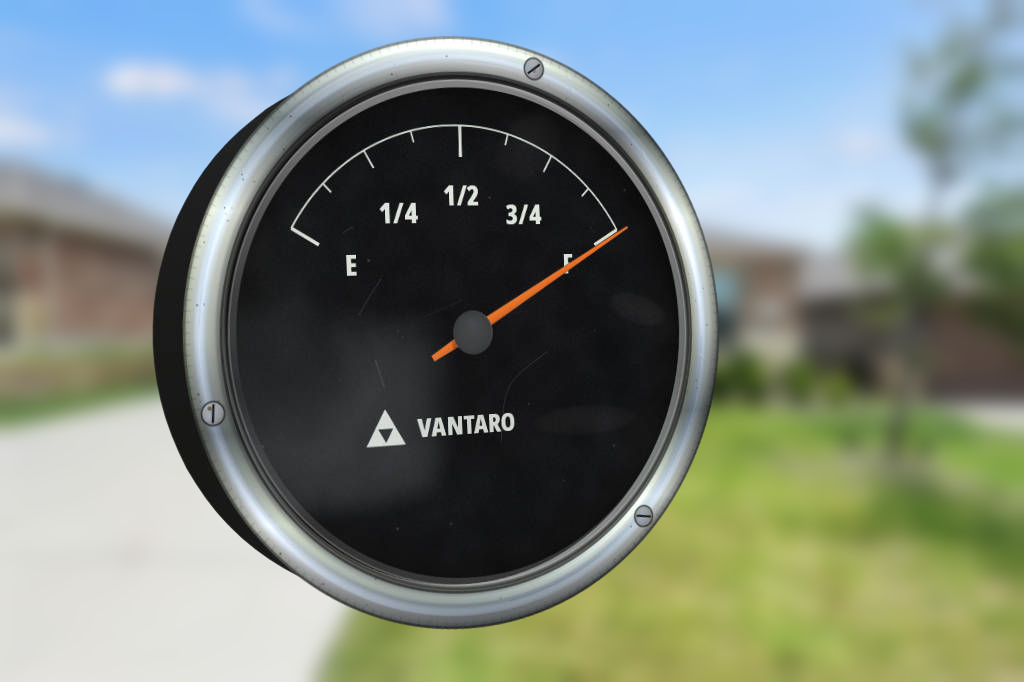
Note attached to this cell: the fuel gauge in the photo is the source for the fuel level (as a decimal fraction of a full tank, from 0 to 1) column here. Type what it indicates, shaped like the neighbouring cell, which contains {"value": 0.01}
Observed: {"value": 1}
